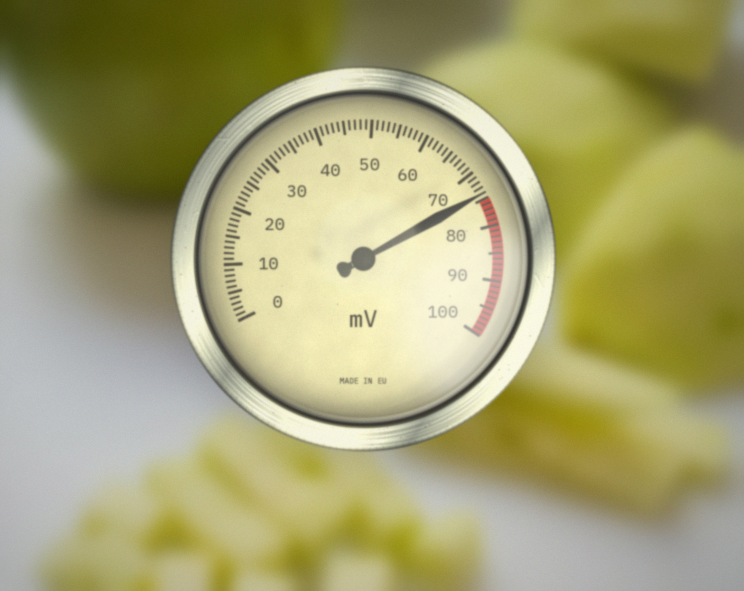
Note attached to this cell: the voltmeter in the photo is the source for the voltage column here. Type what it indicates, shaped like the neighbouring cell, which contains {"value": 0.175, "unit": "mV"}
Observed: {"value": 74, "unit": "mV"}
